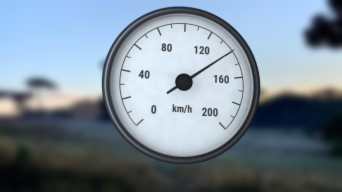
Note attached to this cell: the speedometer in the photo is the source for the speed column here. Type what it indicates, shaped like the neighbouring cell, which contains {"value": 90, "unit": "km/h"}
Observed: {"value": 140, "unit": "km/h"}
